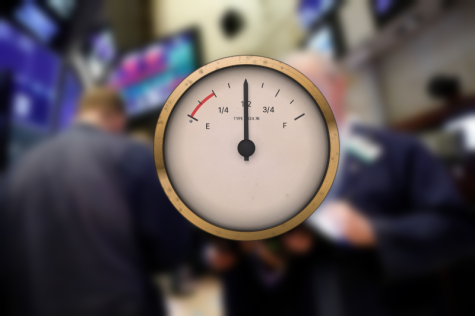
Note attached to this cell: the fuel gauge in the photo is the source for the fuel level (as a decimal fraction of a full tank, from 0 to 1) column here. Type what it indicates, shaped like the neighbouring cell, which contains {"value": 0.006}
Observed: {"value": 0.5}
